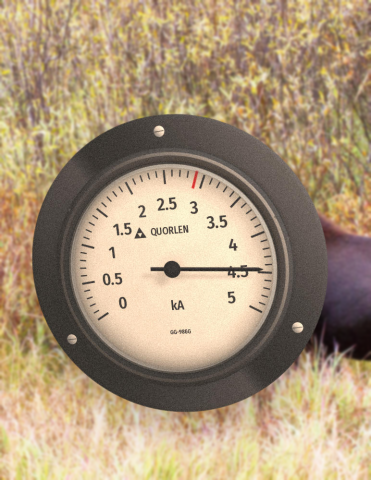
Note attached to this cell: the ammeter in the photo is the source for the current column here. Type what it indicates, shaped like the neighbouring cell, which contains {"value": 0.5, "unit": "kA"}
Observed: {"value": 4.45, "unit": "kA"}
